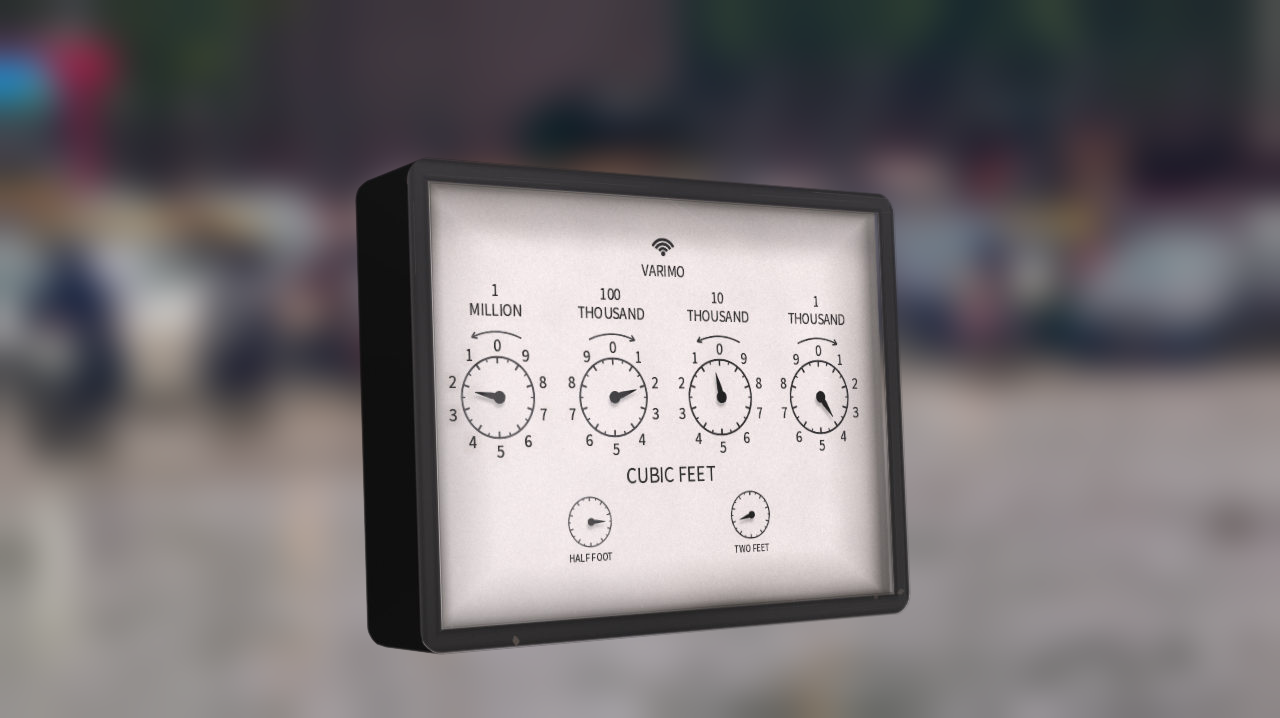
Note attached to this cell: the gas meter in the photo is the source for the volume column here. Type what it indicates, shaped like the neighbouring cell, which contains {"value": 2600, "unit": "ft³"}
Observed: {"value": 220400, "unit": "ft³"}
